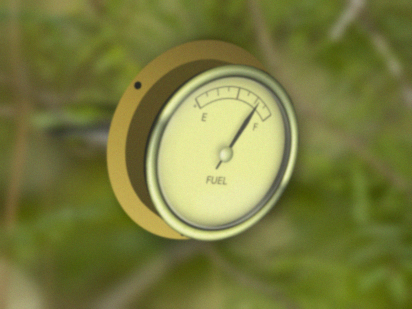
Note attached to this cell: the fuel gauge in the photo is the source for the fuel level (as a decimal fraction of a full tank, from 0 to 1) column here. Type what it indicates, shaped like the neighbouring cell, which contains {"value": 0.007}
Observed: {"value": 0.75}
